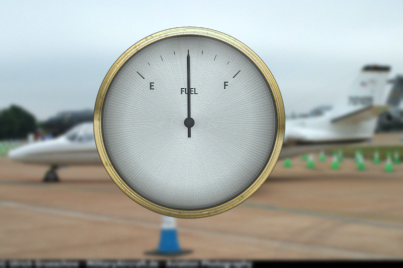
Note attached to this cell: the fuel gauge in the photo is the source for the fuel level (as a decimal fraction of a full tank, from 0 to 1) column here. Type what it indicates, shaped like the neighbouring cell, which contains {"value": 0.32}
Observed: {"value": 0.5}
